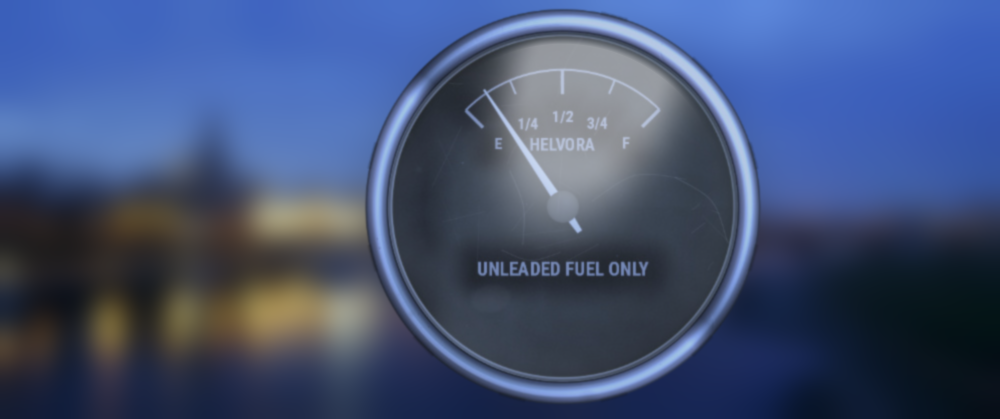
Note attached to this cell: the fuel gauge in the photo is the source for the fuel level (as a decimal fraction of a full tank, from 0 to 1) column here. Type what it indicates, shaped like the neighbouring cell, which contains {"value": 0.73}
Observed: {"value": 0.125}
